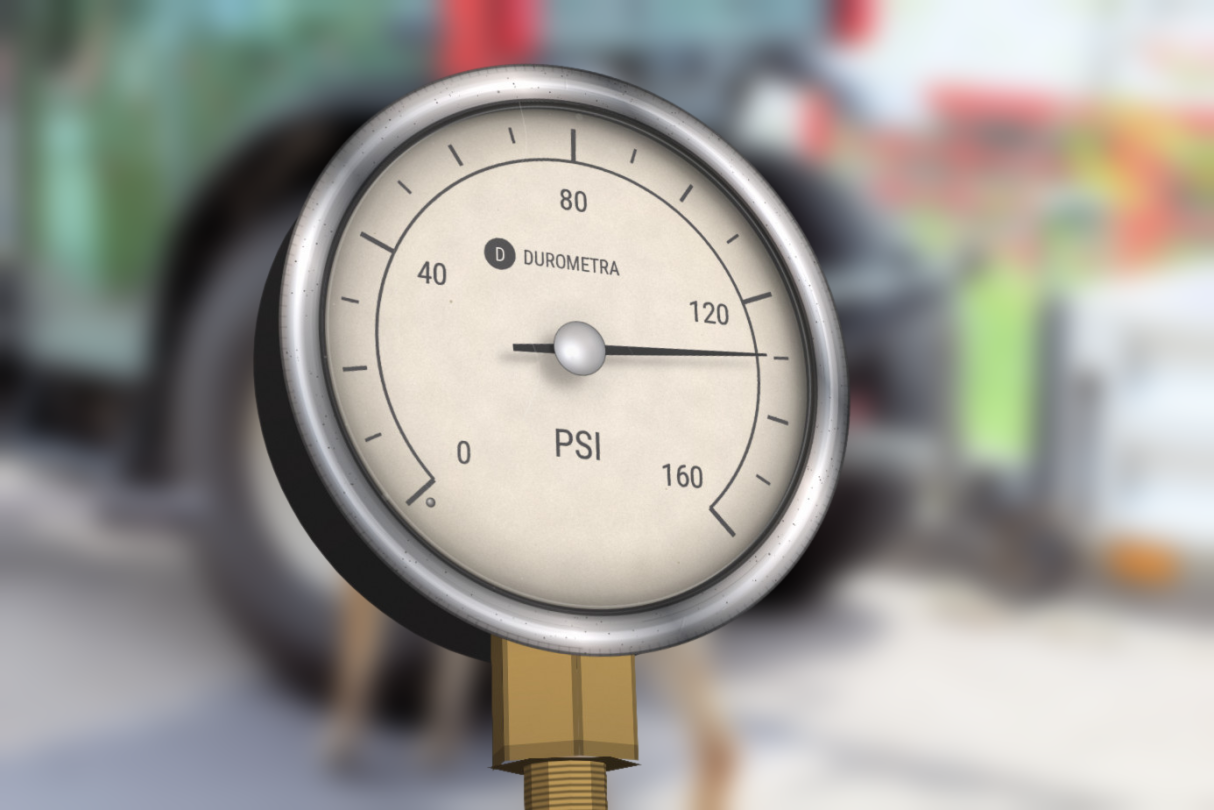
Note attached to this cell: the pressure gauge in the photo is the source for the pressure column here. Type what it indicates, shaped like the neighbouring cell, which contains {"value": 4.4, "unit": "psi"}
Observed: {"value": 130, "unit": "psi"}
